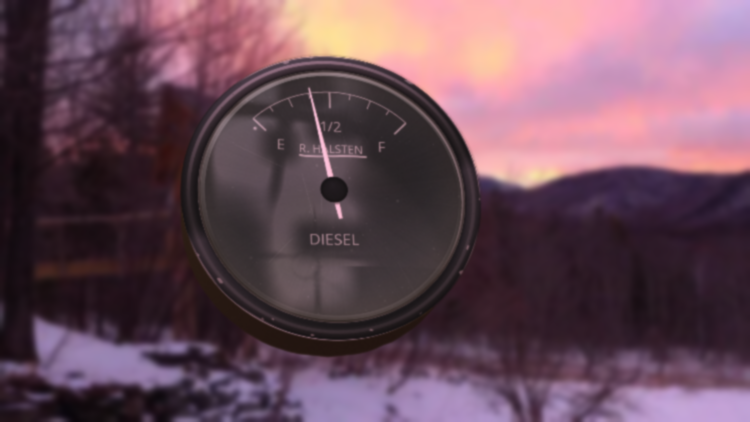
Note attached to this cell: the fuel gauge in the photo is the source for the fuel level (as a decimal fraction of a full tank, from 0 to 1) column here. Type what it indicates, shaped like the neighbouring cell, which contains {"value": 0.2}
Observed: {"value": 0.375}
